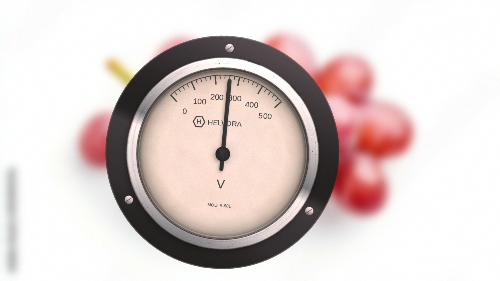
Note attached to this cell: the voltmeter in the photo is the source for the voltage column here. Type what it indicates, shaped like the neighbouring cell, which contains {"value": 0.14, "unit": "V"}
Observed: {"value": 260, "unit": "V"}
